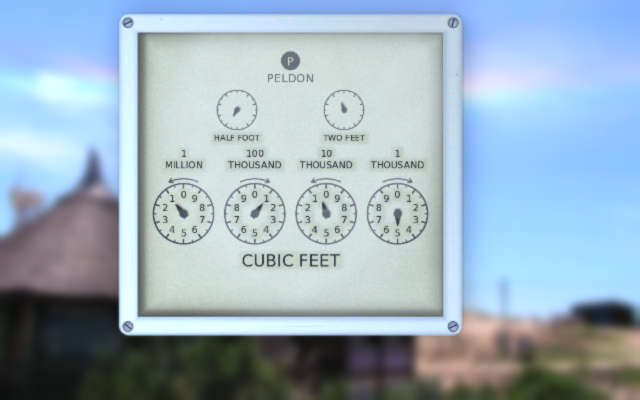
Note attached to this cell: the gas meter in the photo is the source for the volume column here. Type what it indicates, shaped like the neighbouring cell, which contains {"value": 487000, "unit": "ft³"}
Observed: {"value": 110500, "unit": "ft³"}
